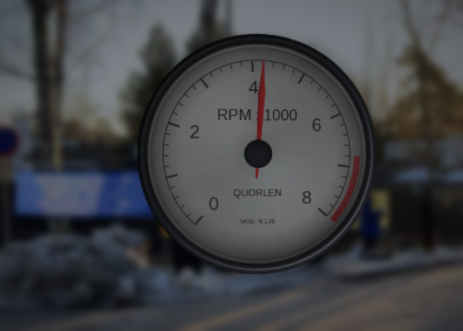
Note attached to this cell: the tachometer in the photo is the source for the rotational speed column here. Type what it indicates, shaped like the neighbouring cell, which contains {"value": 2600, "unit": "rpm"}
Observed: {"value": 4200, "unit": "rpm"}
